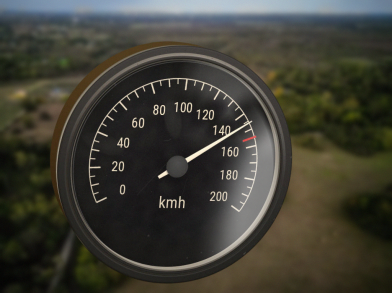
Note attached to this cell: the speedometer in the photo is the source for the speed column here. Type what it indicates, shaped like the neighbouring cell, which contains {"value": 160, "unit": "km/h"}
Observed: {"value": 145, "unit": "km/h"}
